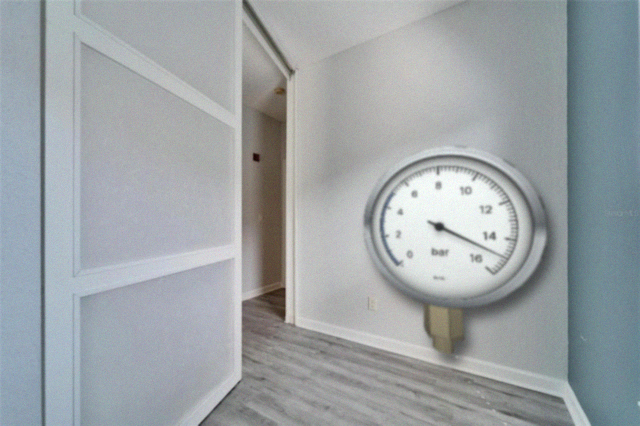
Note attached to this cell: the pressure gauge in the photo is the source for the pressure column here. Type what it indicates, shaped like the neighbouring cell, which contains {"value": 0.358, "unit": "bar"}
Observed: {"value": 15, "unit": "bar"}
